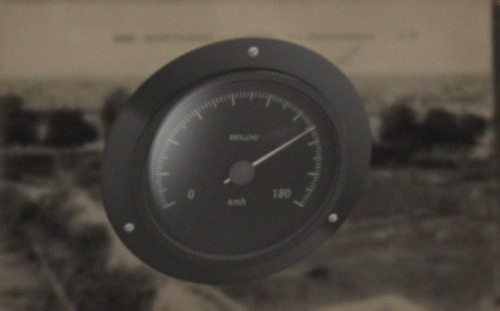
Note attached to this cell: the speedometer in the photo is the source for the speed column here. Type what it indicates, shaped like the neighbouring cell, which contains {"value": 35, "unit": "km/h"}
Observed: {"value": 130, "unit": "km/h"}
